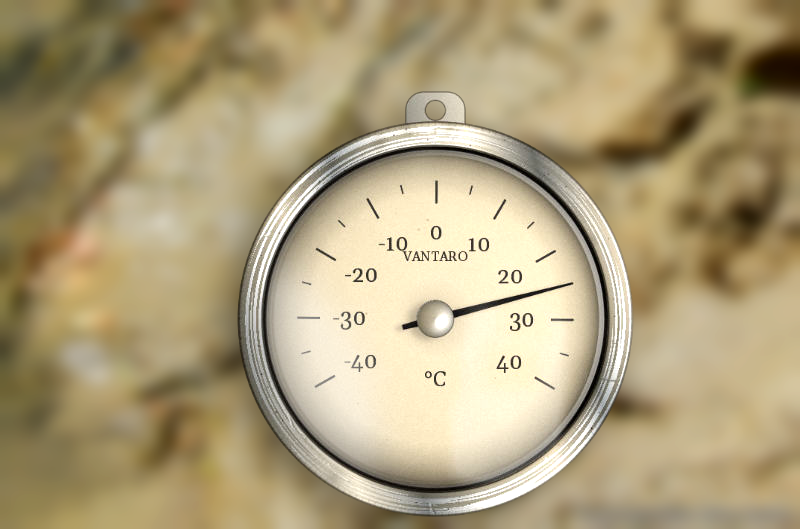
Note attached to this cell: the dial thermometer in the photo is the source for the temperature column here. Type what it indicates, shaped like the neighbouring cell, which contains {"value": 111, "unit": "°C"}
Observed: {"value": 25, "unit": "°C"}
